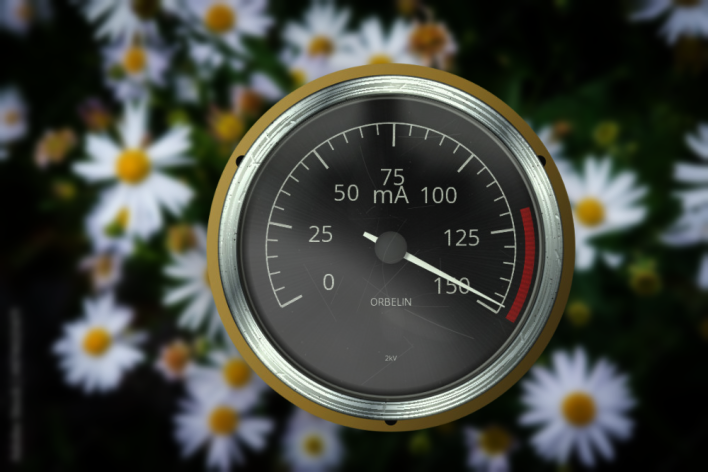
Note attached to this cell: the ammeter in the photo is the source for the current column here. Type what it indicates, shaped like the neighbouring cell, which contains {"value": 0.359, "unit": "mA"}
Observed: {"value": 147.5, "unit": "mA"}
